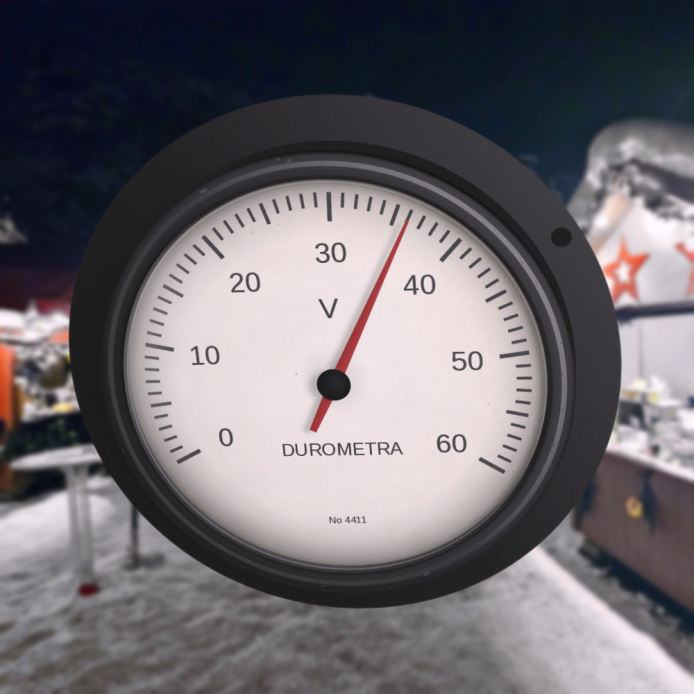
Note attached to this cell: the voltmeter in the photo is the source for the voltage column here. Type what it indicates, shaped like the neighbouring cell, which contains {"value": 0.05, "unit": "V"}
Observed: {"value": 36, "unit": "V"}
